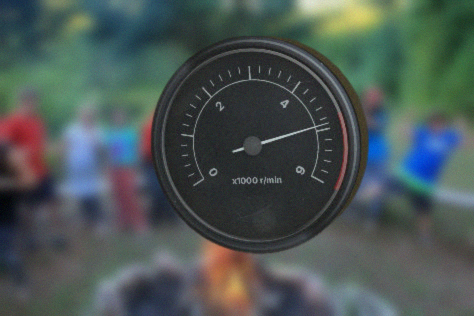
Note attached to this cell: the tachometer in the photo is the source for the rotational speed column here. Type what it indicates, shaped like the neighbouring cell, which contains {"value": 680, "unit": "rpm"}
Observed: {"value": 4900, "unit": "rpm"}
